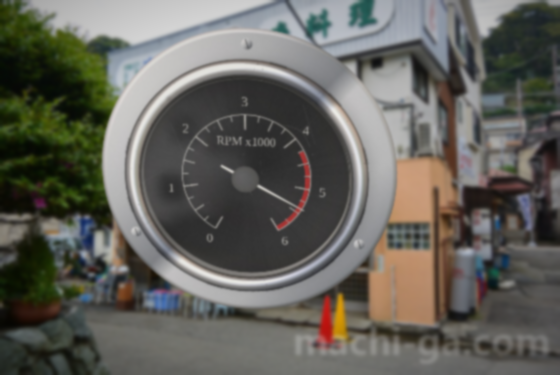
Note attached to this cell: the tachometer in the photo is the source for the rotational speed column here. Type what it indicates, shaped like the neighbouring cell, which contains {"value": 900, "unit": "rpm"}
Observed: {"value": 5375, "unit": "rpm"}
